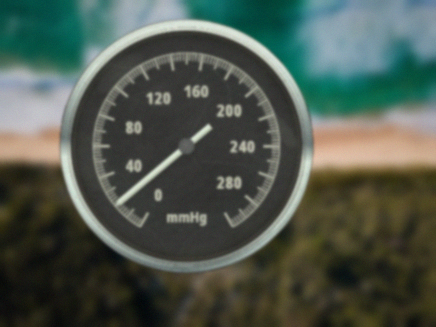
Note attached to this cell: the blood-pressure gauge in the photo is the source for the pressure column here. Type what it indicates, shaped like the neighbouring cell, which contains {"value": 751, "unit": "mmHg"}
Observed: {"value": 20, "unit": "mmHg"}
